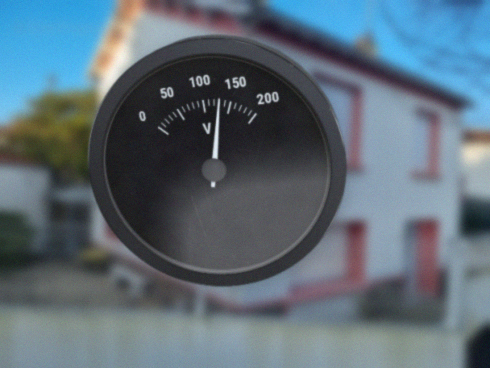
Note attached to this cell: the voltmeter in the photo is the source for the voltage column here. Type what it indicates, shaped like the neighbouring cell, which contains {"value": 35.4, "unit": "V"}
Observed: {"value": 130, "unit": "V"}
